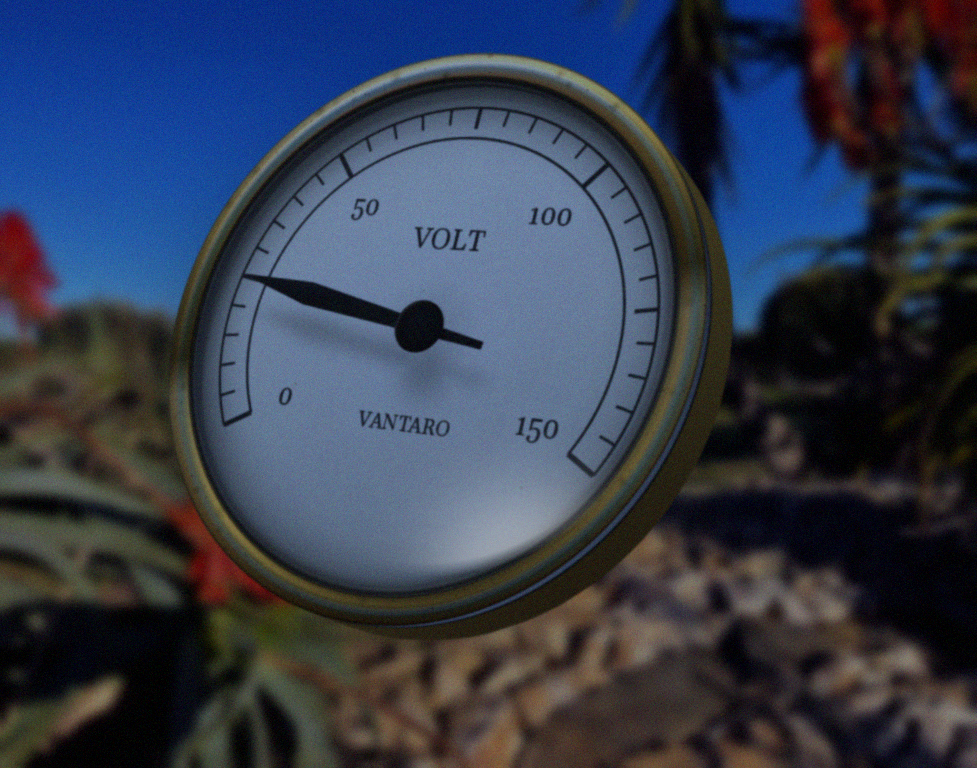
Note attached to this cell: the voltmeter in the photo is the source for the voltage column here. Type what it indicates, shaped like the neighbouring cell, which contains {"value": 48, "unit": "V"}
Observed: {"value": 25, "unit": "V"}
